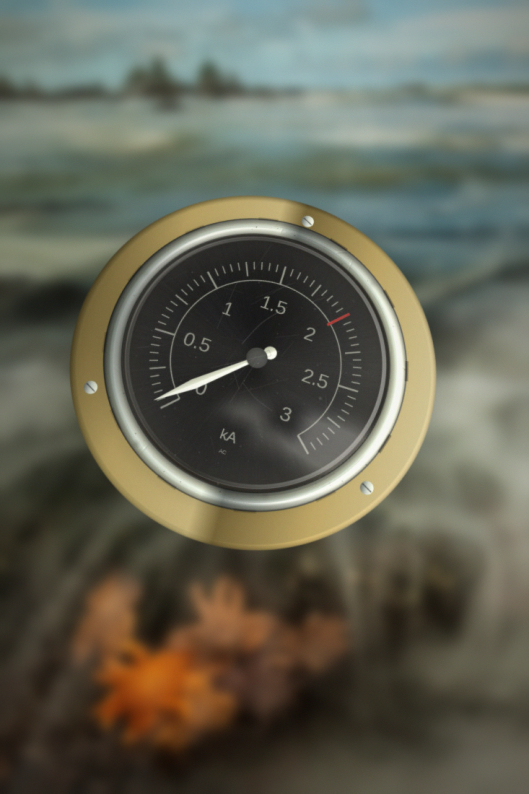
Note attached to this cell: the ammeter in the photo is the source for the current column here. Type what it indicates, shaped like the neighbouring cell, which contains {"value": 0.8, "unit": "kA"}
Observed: {"value": 0.05, "unit": "kA"}
